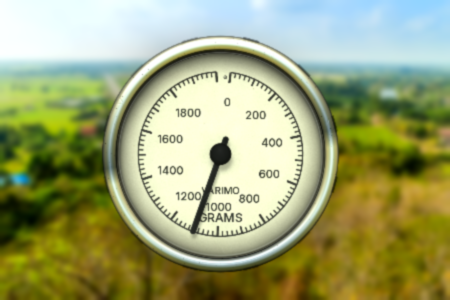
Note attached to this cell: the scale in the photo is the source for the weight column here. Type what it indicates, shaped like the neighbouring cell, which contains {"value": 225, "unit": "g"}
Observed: {"value": 1100, "unit": "g"}
